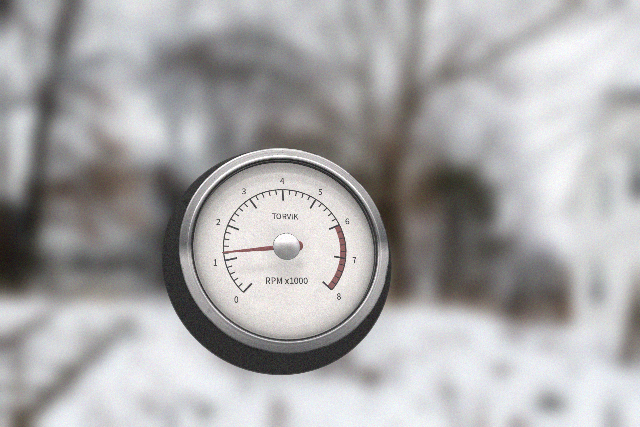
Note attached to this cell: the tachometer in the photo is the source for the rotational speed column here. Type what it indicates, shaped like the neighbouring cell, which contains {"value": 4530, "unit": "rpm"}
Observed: {"value": 1200, "unit": "rpm"}
